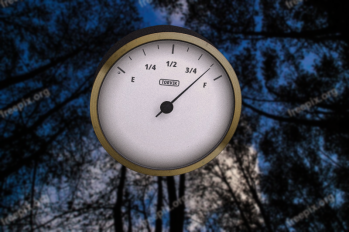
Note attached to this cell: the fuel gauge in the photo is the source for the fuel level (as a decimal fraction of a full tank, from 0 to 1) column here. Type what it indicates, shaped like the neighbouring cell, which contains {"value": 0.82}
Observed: {"value": 0.875}
